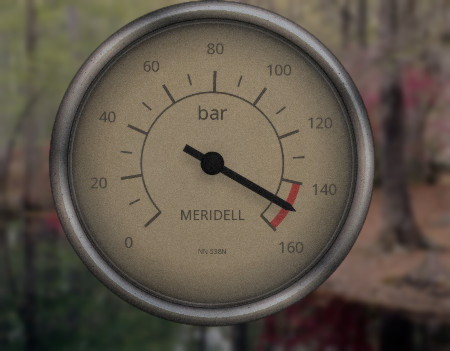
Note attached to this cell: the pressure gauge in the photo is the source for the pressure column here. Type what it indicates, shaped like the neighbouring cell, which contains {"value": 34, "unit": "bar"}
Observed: {"value": 150, "unit": "bar"}
